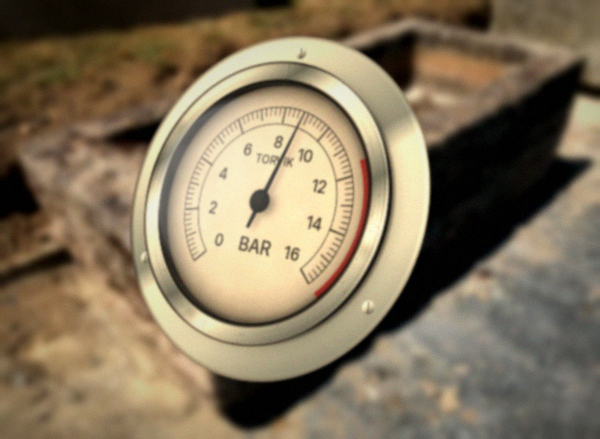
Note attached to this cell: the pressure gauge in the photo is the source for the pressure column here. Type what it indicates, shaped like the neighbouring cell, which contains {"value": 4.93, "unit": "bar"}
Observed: {"value": 9, "unit": "bar"}
